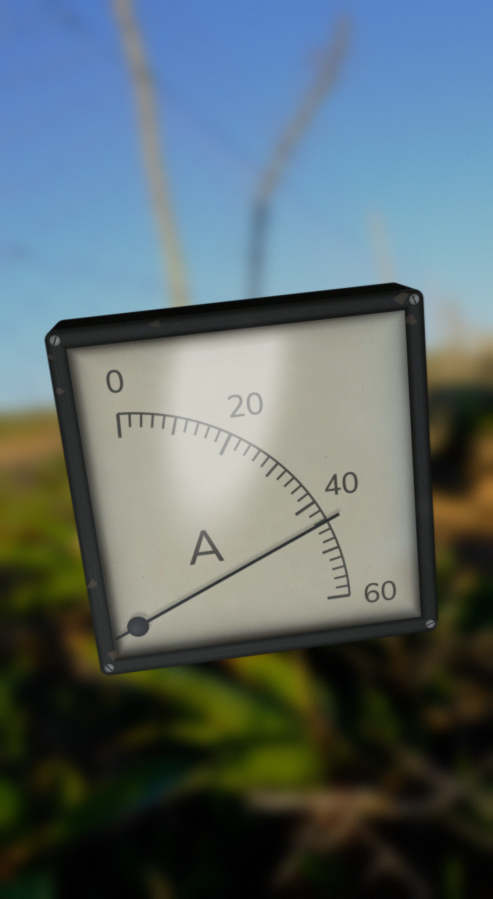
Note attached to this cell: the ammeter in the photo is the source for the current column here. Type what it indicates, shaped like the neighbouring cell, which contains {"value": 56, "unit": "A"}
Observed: {"value": 44, "unit": "A"}
